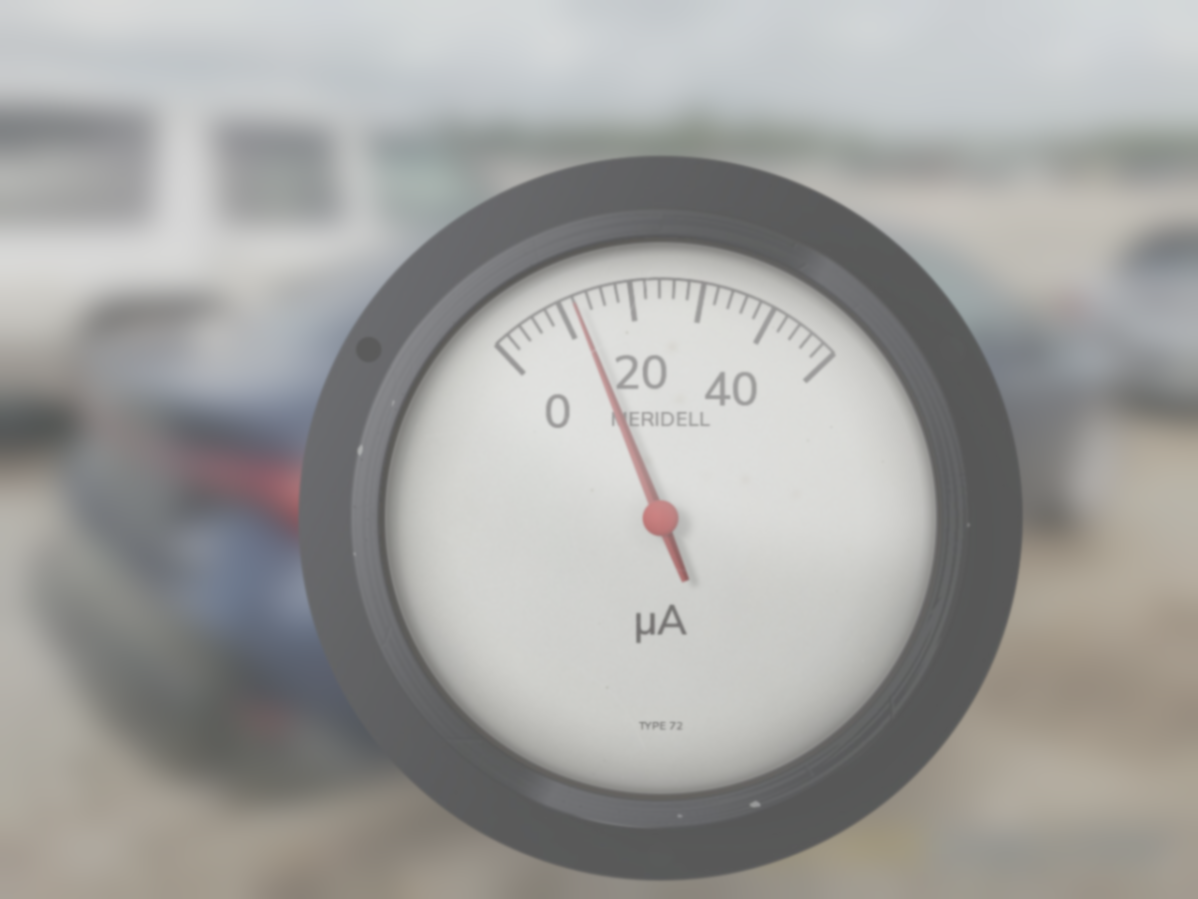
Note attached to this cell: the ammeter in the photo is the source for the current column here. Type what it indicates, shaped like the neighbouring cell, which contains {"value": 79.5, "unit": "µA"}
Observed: {"value": 12, "unit": "µA"}
